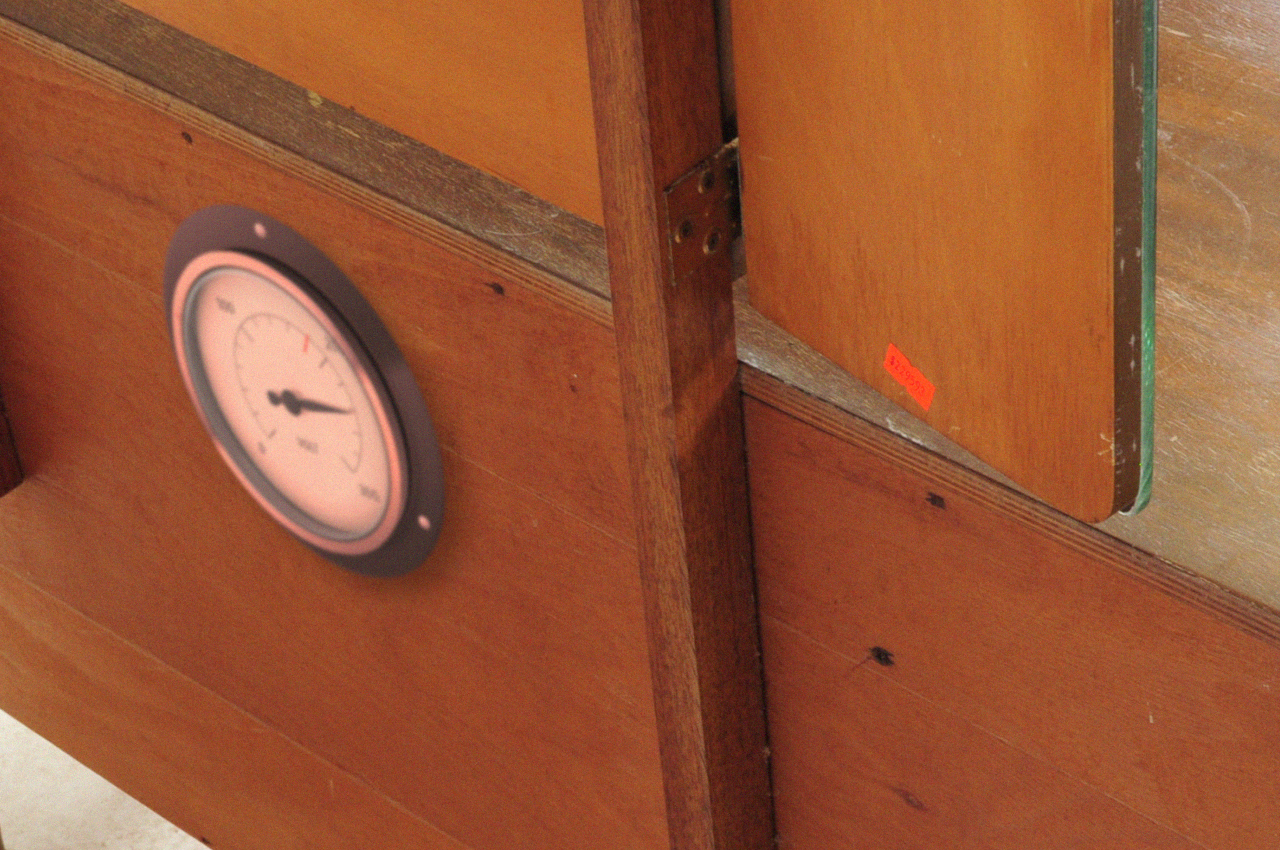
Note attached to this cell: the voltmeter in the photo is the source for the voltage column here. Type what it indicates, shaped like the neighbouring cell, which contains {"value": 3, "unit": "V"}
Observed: {"value": 240, "unit": "V"}
